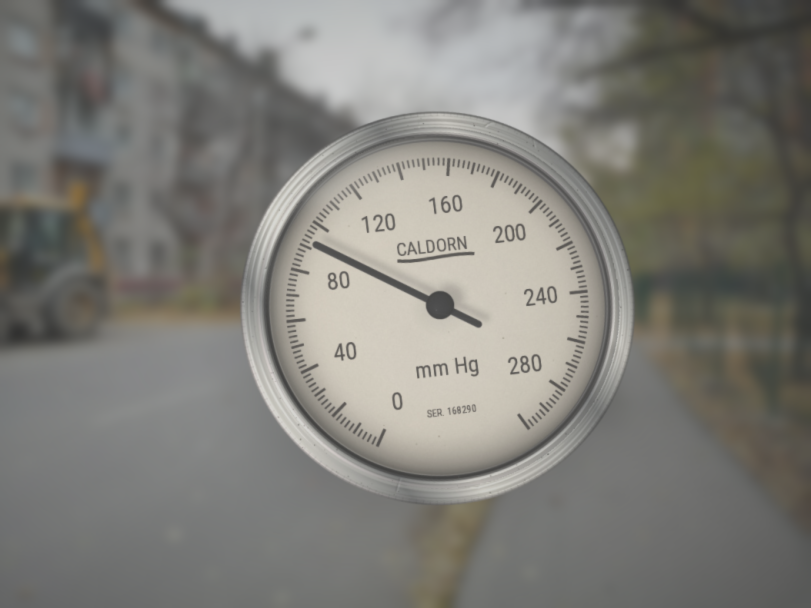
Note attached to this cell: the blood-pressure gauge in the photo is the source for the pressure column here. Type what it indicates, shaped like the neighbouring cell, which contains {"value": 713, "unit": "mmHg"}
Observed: {"value": 92, "unit": "mmHg"}
